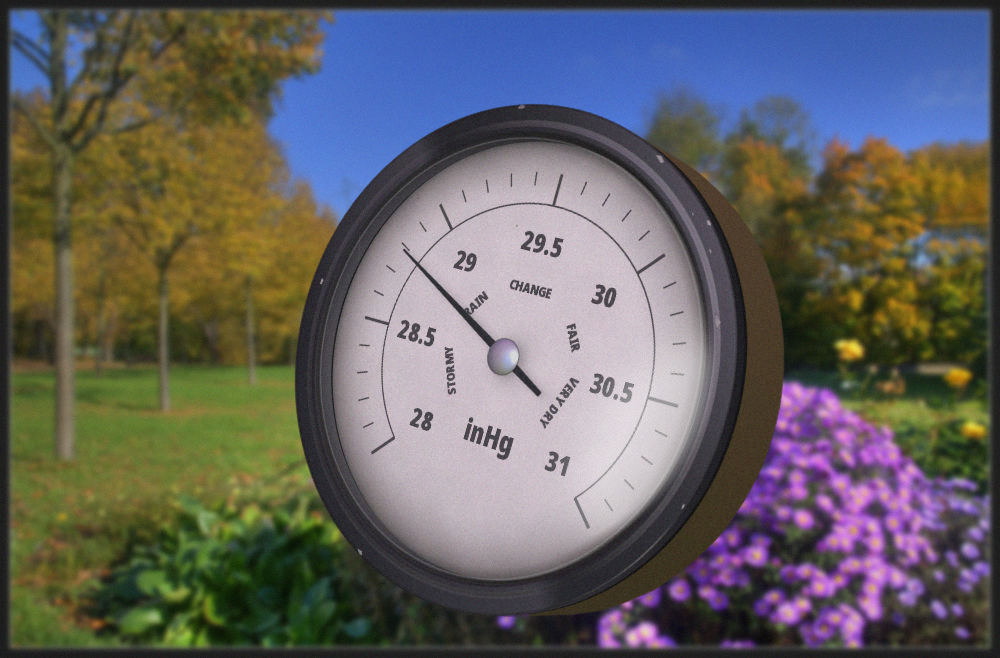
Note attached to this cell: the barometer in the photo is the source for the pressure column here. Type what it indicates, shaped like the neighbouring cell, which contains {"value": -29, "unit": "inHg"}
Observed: {"value": 28.8, "unit": "inHg"}
